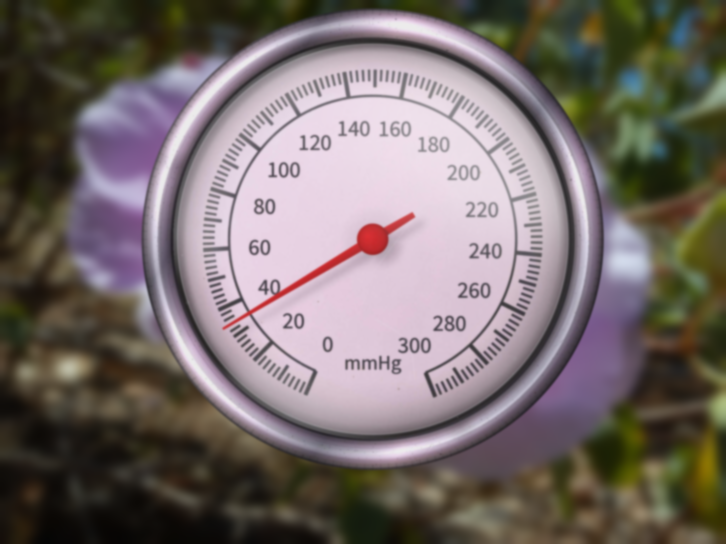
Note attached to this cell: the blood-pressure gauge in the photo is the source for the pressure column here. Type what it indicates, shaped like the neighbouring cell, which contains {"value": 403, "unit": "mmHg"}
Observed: {"value": 34, "unit": "mmHg"}
